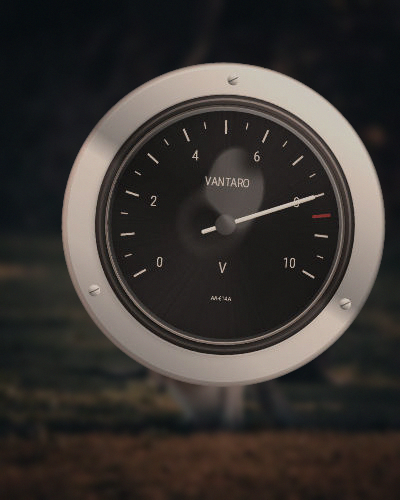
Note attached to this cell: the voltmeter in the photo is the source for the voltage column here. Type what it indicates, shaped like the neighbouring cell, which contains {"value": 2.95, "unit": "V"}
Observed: {"value": 8, "unit": "V"}
